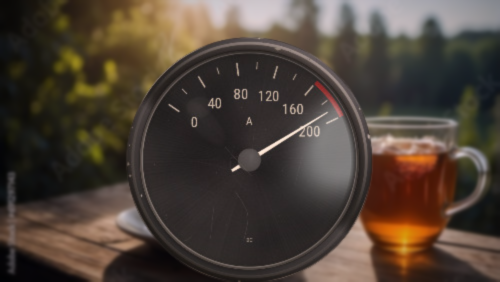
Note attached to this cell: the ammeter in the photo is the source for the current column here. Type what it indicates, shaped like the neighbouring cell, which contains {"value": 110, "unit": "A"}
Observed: {"value": 190, "unit": "A"}
